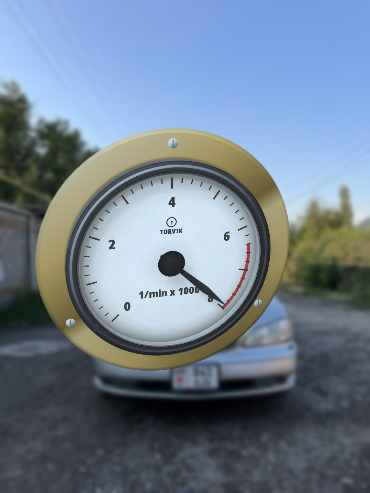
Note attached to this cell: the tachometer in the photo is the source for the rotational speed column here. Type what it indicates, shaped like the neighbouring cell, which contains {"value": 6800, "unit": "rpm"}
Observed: {"value": 7900, "unit": "rpm"}
